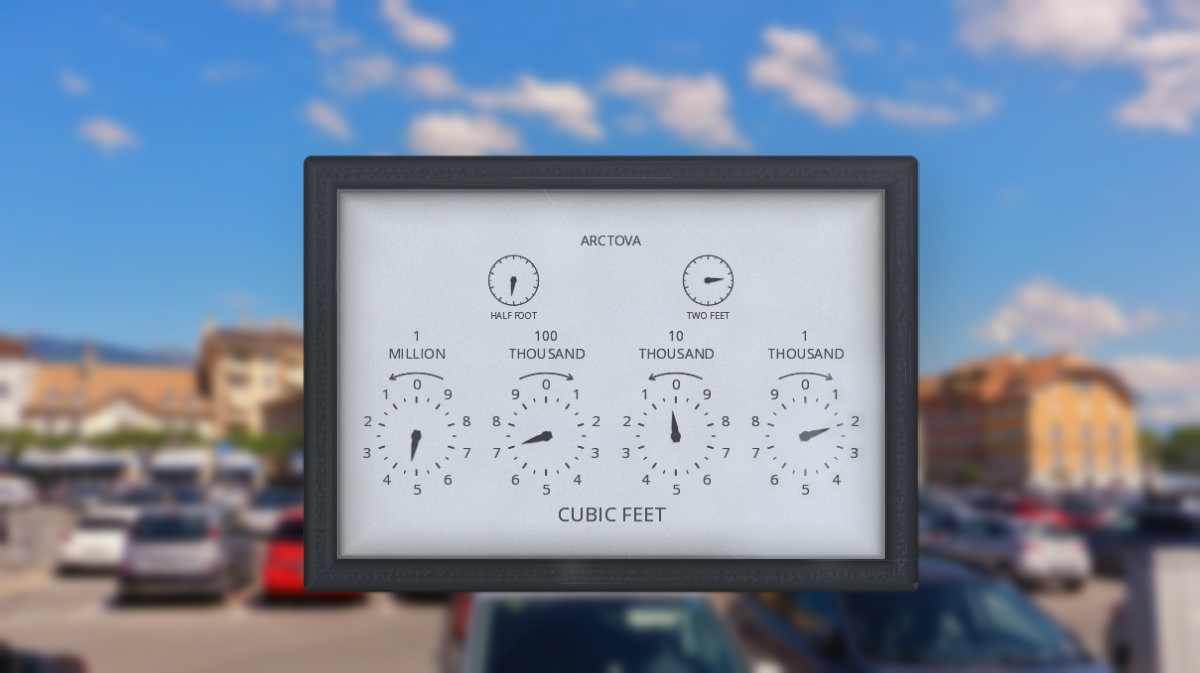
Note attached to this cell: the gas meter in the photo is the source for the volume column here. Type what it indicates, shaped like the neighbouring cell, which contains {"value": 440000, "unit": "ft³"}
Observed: {"value": 470200, "unit": "ft³"}
